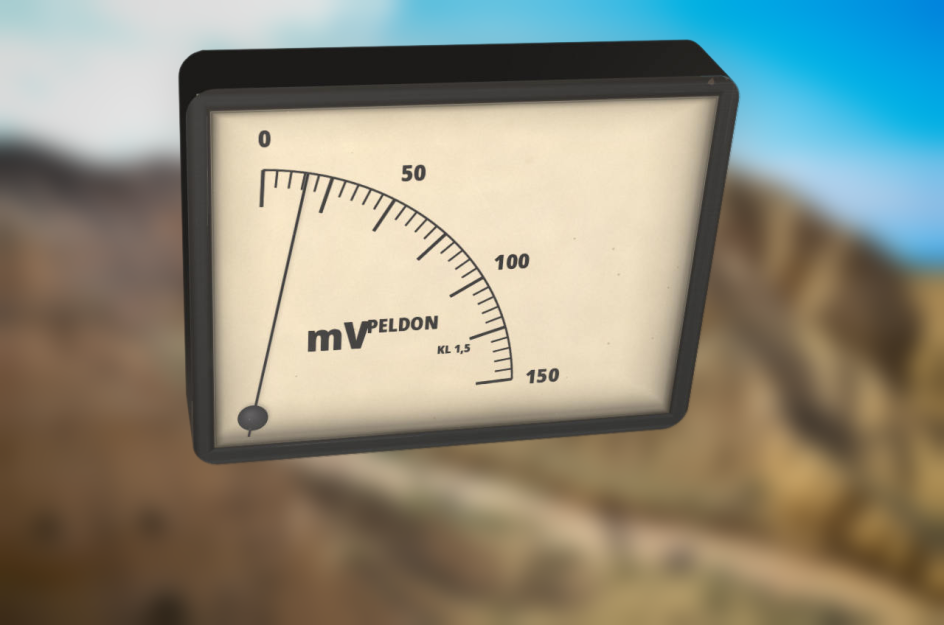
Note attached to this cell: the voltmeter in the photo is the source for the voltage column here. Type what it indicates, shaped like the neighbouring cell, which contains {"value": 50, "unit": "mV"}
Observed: {"value": 15, "unit": "mV"}
